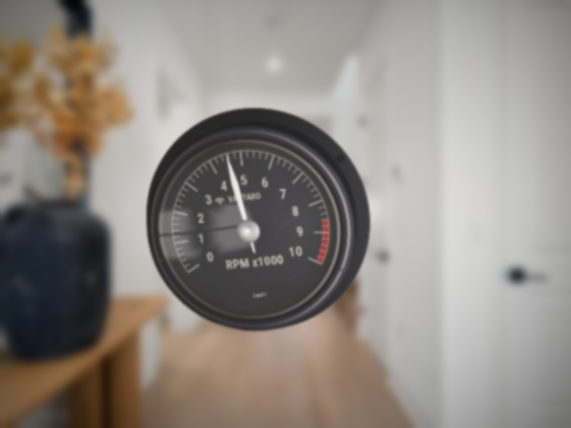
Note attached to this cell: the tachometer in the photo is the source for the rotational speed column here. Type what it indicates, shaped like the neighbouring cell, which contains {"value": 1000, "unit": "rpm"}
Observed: {"value": 4600, "unit": "rpm"}
